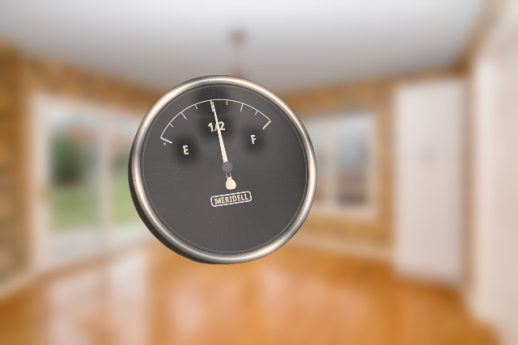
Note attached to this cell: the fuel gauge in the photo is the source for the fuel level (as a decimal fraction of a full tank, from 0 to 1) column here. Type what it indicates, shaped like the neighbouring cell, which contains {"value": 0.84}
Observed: {"value": 0.5}
